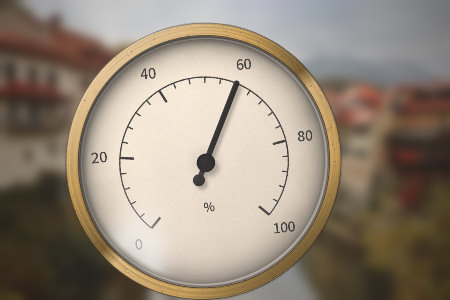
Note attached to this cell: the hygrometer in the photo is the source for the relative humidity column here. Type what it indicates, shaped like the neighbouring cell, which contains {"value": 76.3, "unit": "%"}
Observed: {"value": 60, "unit": "%"}
